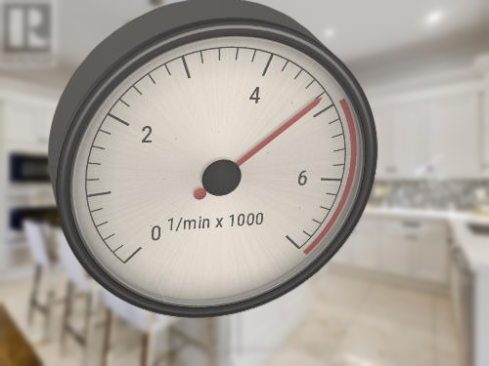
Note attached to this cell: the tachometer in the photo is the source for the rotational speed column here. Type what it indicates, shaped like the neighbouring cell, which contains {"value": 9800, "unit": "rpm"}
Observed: {"value": 4800, "unit": "rpm"}
